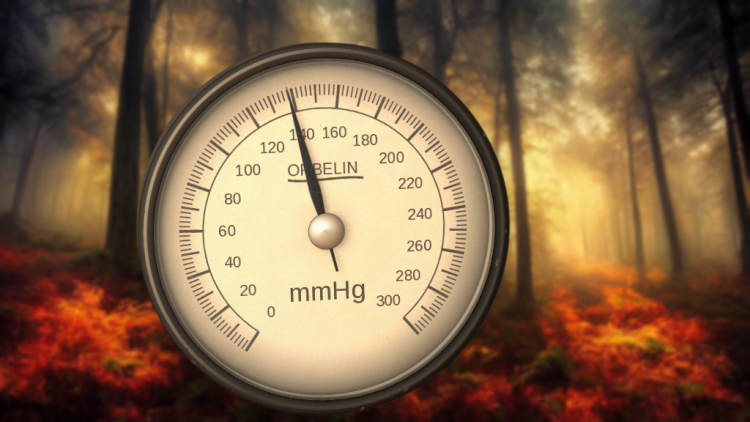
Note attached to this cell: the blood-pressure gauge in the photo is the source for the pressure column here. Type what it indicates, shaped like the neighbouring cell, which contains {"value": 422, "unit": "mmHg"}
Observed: {"value": 138, "unit": "mmHg"}
